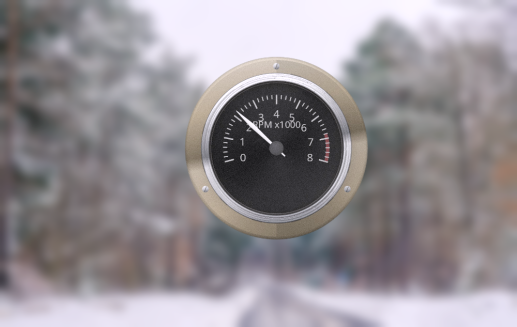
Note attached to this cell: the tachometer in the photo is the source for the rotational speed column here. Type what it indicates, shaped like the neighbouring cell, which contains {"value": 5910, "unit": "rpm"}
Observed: {"value": 2200, "unit": "rpm"}
